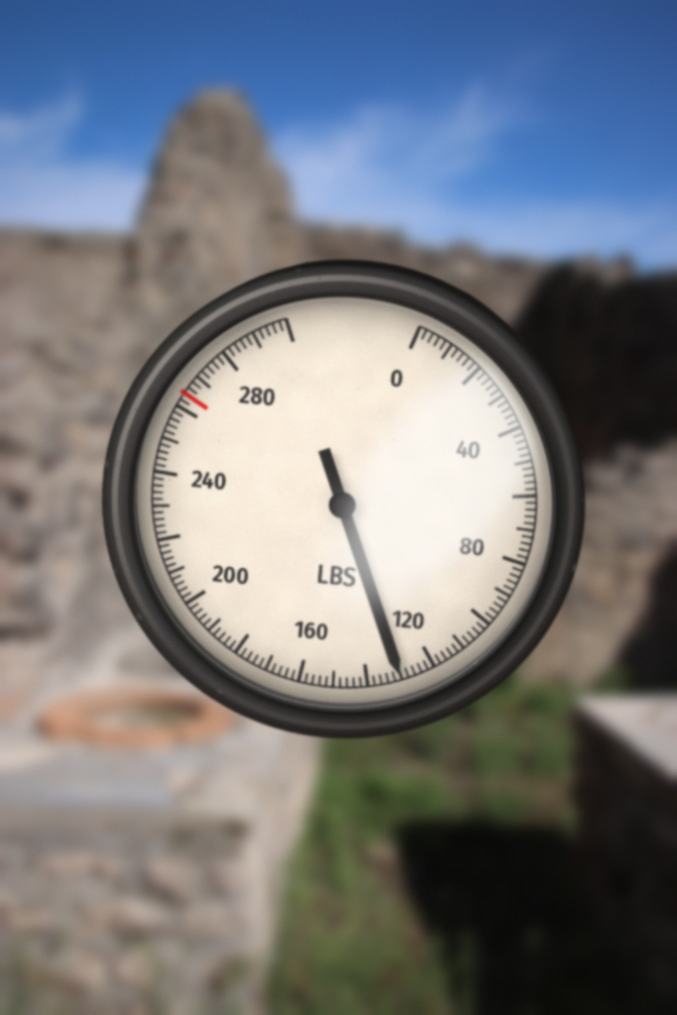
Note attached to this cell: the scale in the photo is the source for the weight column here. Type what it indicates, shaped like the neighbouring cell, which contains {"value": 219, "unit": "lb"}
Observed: {"value": 130, "unit": "lb"}
